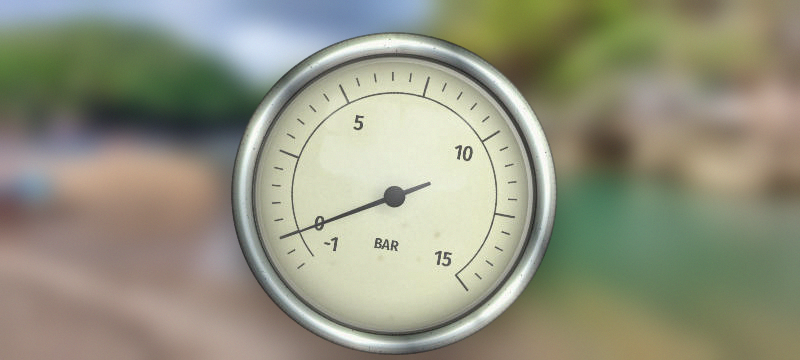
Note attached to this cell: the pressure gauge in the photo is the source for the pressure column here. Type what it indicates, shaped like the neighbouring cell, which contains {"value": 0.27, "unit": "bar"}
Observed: {"value": 0, "unit": "bar"}
